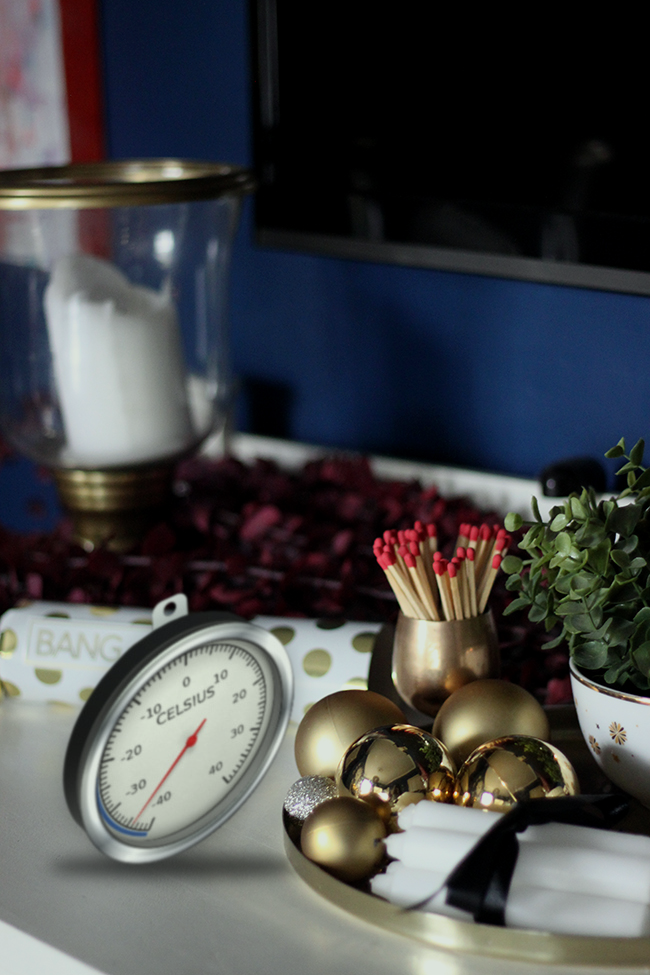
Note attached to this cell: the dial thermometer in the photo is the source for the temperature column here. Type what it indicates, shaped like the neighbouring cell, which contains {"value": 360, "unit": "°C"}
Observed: {"value": -35, "unit": "°C"}
